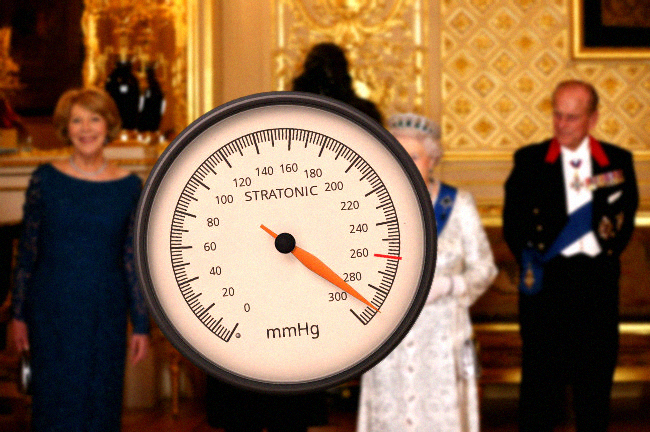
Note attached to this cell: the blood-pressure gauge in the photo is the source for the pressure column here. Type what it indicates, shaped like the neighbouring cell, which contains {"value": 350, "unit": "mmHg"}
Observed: {"value": 290, "unit": "mmHg"}
